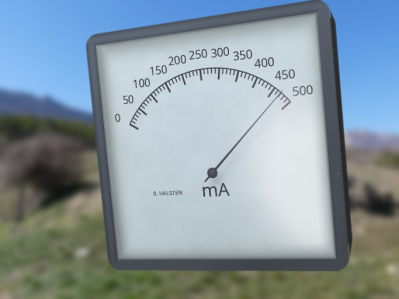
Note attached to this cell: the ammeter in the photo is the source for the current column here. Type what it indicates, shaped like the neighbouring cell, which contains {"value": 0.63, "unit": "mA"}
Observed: {"value": 470, "unit": "mA"}
